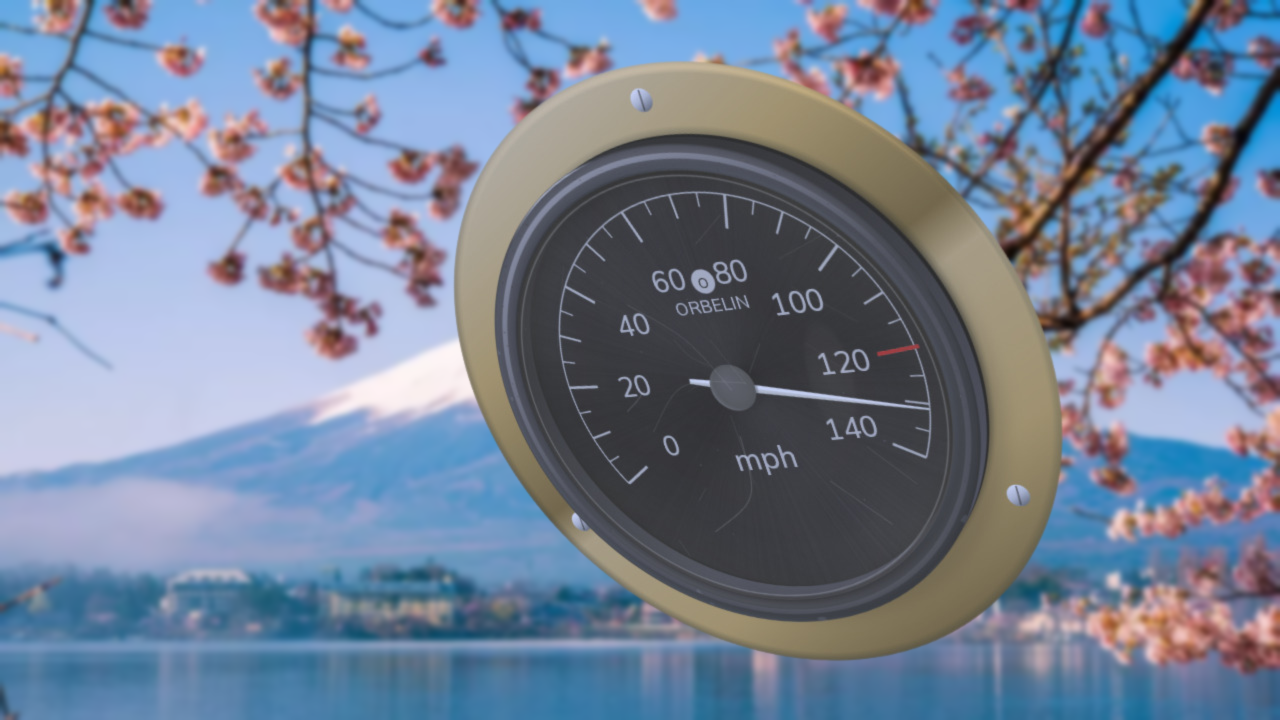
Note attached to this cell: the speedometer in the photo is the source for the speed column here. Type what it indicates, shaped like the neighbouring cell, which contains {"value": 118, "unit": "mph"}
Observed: {"value": 130, "unit": "mph"}
